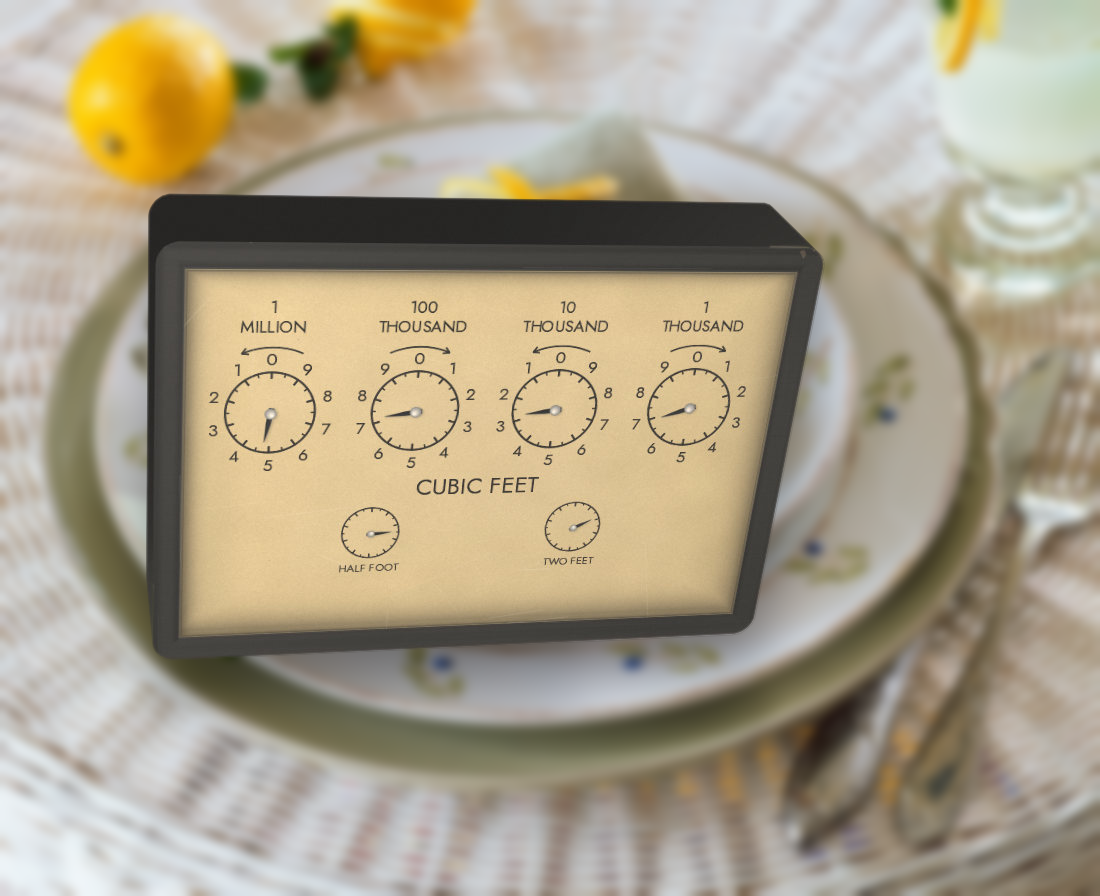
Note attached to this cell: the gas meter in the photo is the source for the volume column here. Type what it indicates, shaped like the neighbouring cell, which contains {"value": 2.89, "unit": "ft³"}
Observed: {"value": 472700, "unit": "ft³"}
